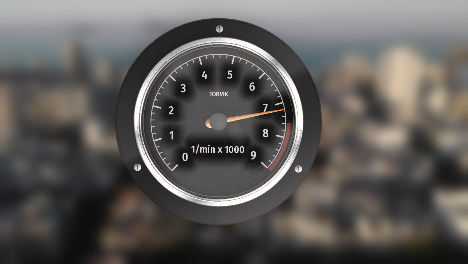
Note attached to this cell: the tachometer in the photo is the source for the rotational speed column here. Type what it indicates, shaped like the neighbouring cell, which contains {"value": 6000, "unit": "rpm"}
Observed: {"value": 7200, "unit": "rpm"}
